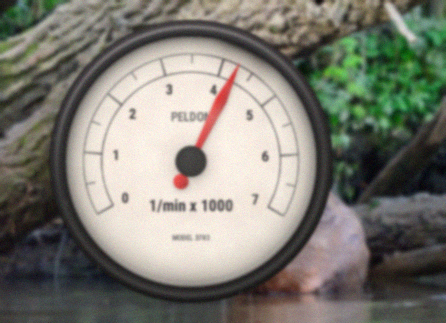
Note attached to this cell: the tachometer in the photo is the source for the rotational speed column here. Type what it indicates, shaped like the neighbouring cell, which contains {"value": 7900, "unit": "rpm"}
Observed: {"value": 4250, "unit": "rpm"}
